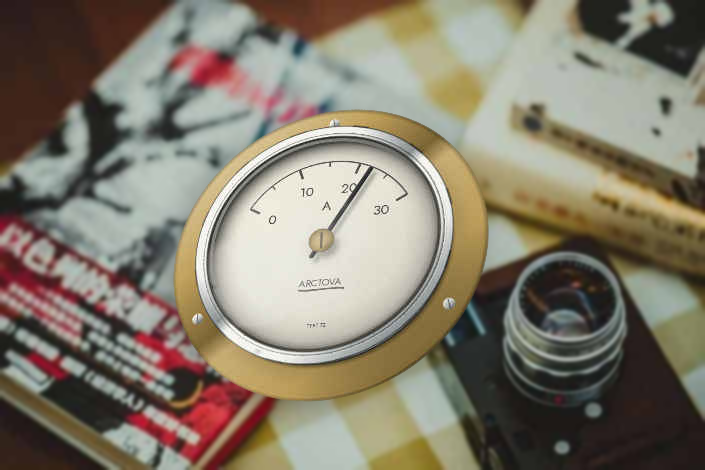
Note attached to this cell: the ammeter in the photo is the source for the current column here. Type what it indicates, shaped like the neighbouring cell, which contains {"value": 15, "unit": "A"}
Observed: {"value": 22.5, "unit": "A"}
